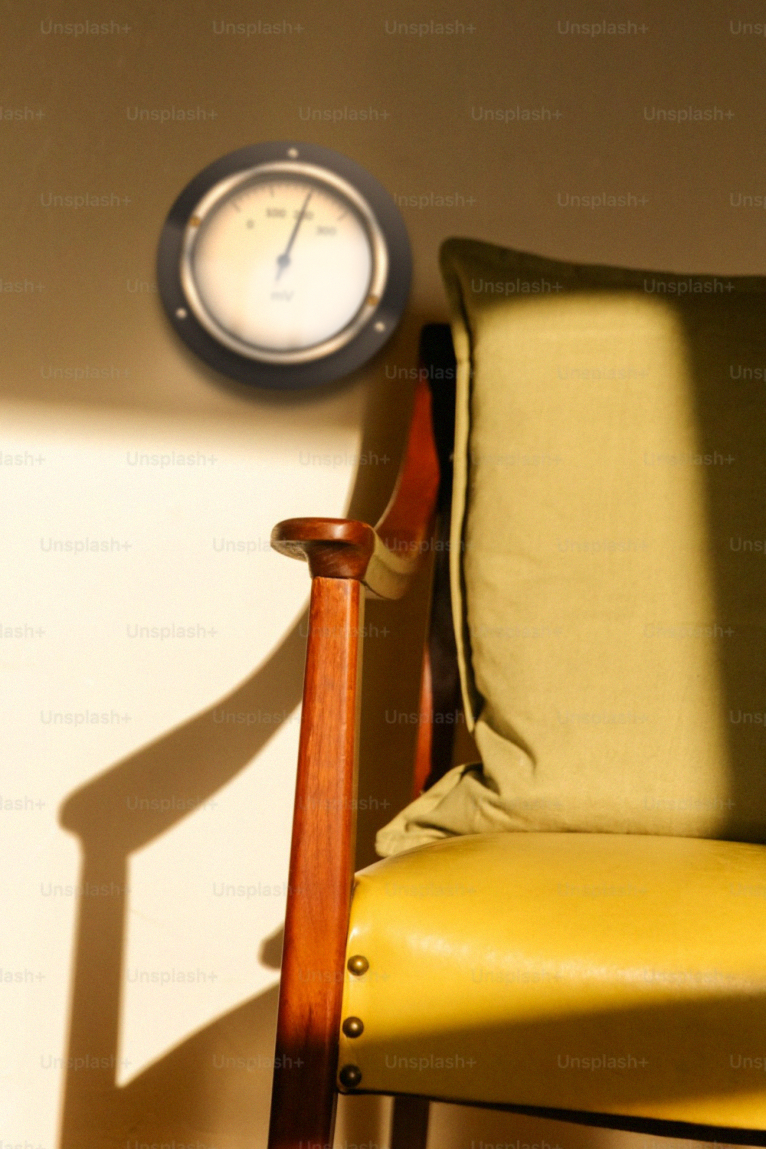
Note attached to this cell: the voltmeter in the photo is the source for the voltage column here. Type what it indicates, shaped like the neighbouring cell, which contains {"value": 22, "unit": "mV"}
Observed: {"value": 200, "unit": "mV"}
